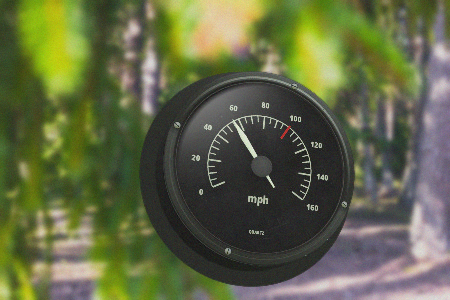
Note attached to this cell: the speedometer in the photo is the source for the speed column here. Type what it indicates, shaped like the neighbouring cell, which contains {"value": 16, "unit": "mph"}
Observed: {"value": 55, "unit": "mph"}
